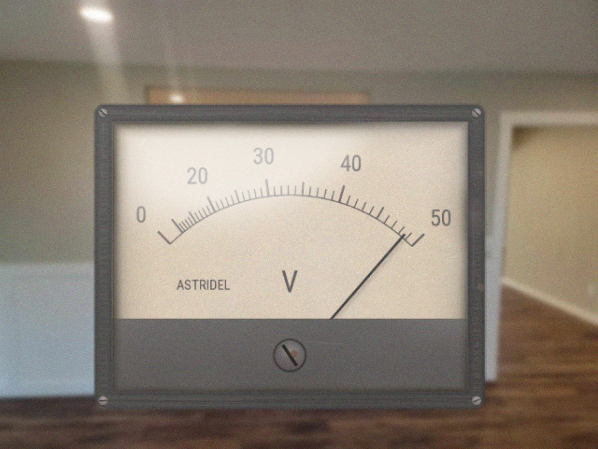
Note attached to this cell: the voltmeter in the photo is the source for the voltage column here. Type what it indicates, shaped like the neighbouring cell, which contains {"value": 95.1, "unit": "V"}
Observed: {"value": 48.5, "unit": "V"}
